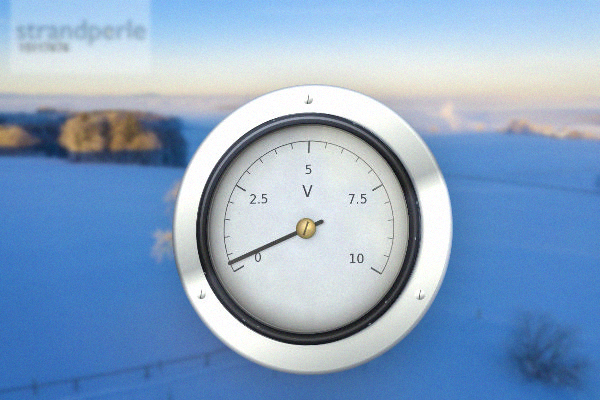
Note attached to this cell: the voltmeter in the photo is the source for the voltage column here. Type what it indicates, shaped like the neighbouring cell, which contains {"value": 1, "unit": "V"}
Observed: {"value": 0.25, "unit": "V"}
